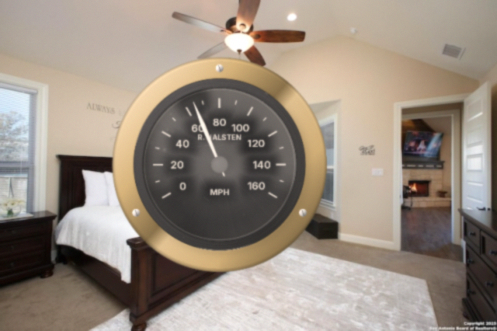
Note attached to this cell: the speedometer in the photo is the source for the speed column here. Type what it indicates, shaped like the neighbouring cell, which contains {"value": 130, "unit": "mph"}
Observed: {"value": 65, "unit": "mph"}
